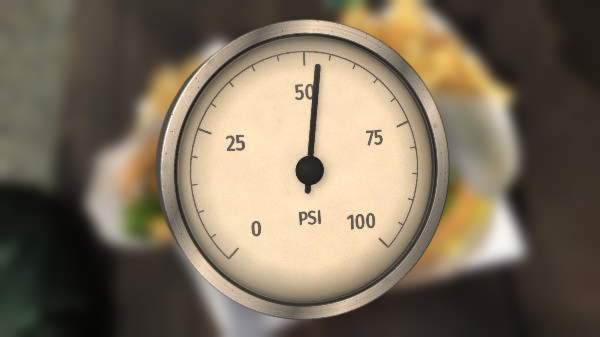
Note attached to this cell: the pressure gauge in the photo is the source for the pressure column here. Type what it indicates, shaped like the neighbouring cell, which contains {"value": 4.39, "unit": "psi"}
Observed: {"value": 52.5, "unit": "psi"}
